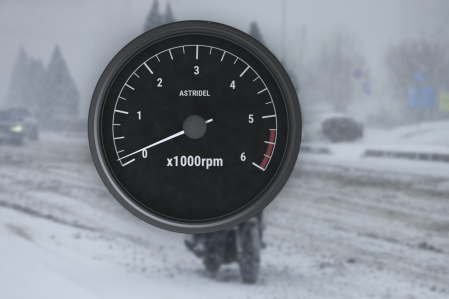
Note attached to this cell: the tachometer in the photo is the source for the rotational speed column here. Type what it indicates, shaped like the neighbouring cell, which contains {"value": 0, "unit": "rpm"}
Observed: {"value": 125, "unit": "rpm"}
